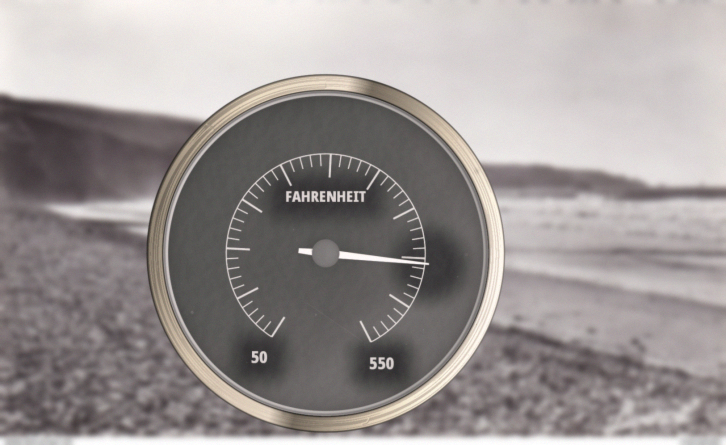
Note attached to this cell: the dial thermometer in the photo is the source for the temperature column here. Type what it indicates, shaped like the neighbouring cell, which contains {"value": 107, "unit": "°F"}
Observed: {"value": 455, "unit": "°F"}
